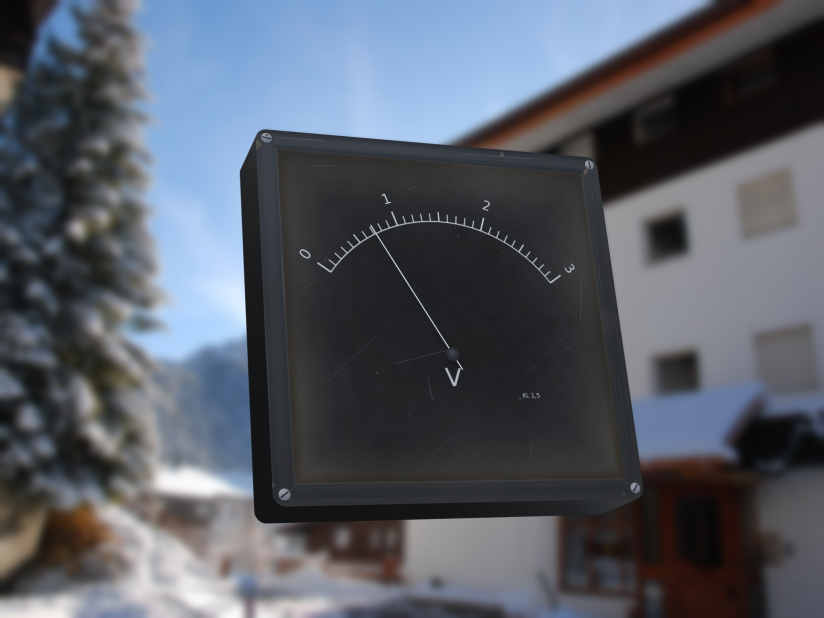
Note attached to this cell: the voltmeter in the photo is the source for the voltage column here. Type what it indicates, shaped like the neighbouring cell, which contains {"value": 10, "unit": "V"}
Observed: {"value": 0.7, "unit": "V"}
